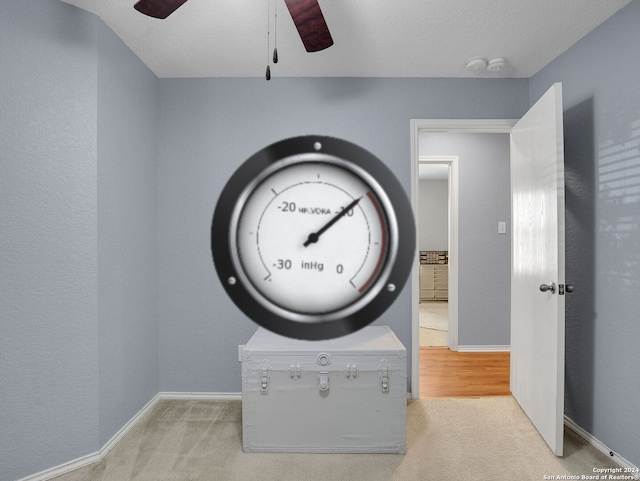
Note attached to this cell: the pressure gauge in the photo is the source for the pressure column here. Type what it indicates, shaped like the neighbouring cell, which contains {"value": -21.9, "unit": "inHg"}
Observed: {"value": -10, "unit": "inHg"}
